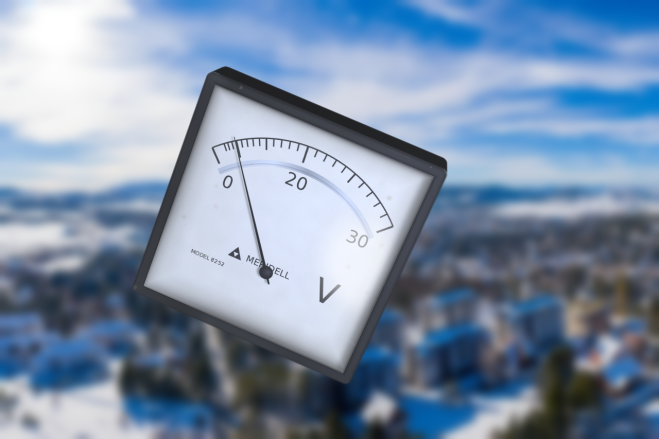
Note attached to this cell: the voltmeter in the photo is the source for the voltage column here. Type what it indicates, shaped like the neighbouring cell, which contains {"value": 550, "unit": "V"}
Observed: {"value": 10, "unit": "V"}
